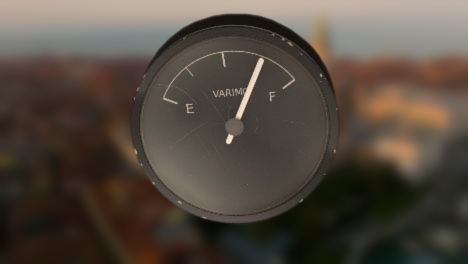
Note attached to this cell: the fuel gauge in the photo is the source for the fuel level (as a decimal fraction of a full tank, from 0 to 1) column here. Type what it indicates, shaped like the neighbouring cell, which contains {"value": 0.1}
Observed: {"value": 0.75}
